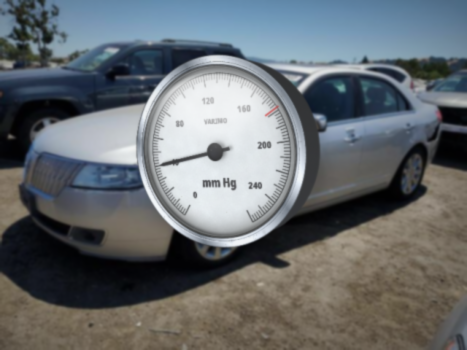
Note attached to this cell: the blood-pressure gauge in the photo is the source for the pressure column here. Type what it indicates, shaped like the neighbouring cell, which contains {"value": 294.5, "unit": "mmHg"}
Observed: {"value": 40, "unit": "mmHg"}
